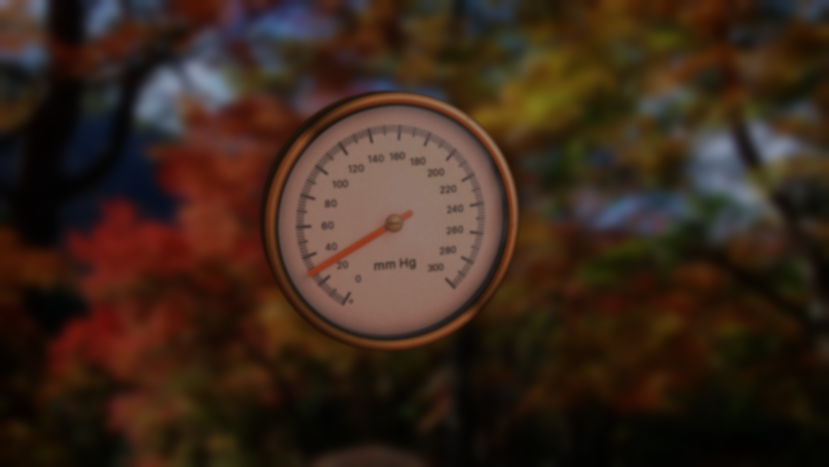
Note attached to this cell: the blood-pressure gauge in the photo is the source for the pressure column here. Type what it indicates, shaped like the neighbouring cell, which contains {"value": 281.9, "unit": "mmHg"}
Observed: {"value": 30, "unit": "mmHg"}
